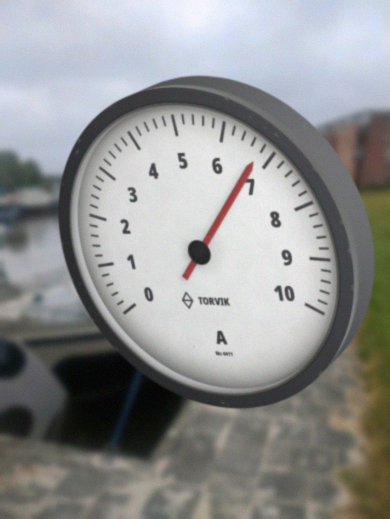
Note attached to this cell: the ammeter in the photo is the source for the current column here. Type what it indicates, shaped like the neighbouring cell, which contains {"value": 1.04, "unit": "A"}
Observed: {"value": 6.8, "unit": "A"}
